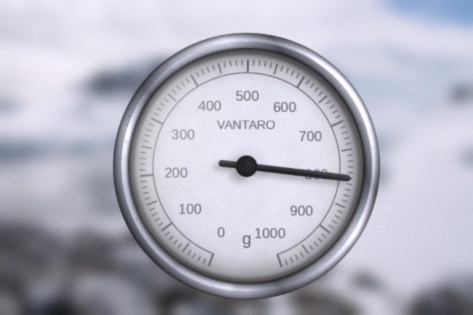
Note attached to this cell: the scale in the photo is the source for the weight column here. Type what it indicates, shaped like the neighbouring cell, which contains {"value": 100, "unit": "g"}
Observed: {"value": 800, "unit": "g"}
